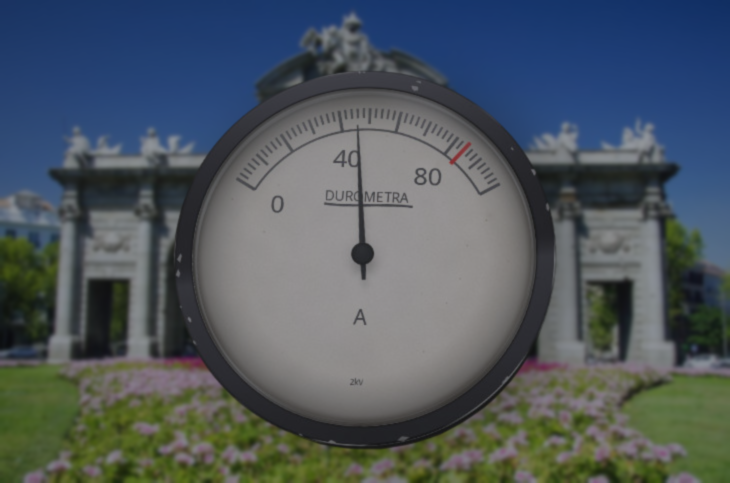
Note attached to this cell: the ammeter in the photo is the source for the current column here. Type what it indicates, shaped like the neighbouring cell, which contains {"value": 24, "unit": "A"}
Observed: {"value": 46, "unit": "A"}
